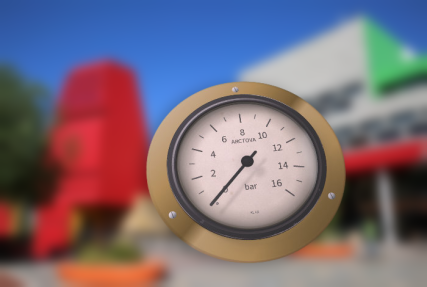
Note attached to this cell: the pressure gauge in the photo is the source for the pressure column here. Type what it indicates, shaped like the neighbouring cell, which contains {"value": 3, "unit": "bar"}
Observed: {"value": 0, "unit": "bar"}
